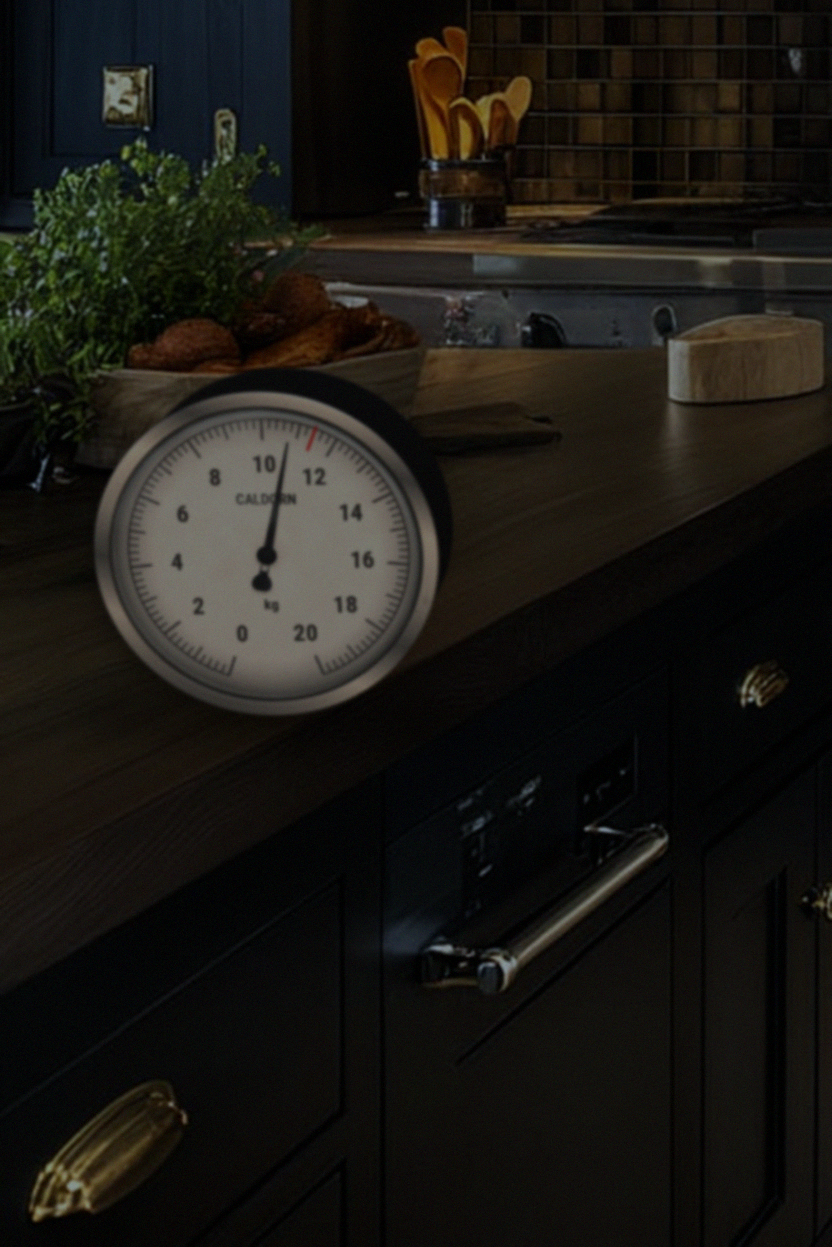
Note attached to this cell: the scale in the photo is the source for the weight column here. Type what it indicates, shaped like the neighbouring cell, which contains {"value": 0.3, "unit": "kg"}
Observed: {"value": 10.8, "unit": "kg"}
